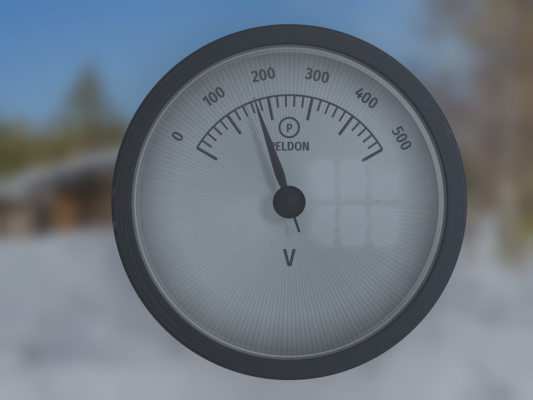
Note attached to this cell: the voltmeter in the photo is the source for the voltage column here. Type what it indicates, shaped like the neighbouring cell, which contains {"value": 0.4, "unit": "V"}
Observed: {"value": 170, "unit": "V"}
